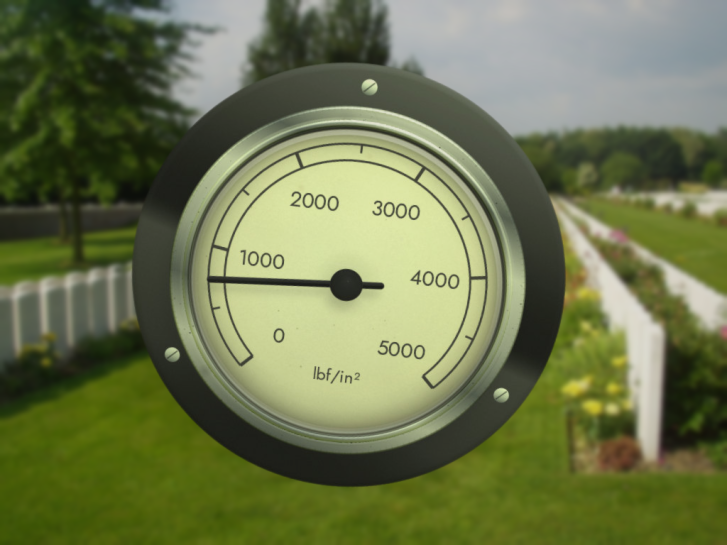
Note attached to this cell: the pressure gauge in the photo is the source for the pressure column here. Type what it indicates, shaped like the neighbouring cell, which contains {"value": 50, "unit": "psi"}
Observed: {"value": 750, "unit": "psi"}
